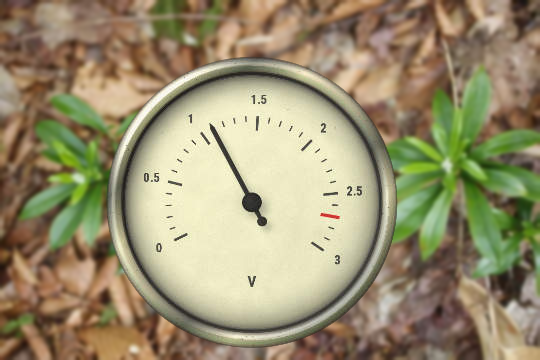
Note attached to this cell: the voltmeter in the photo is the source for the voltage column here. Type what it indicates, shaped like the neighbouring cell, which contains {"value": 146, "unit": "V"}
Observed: {"value": 1.1, "unit": "V"}
